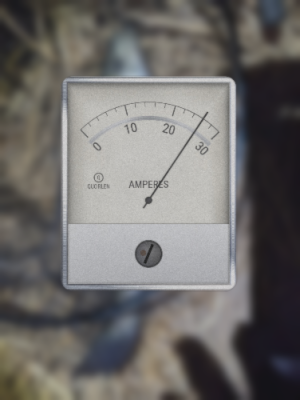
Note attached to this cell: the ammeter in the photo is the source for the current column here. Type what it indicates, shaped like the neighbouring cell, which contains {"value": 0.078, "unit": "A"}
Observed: {"value": 26, "unit": "A"}
